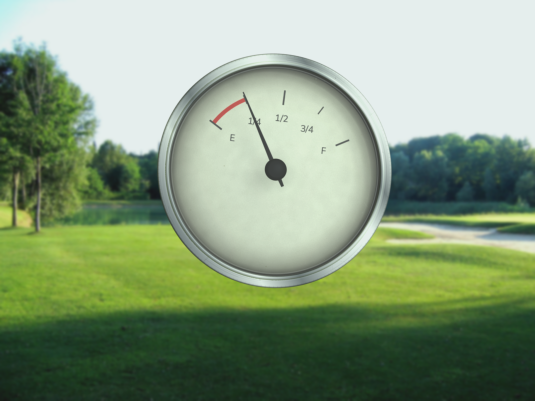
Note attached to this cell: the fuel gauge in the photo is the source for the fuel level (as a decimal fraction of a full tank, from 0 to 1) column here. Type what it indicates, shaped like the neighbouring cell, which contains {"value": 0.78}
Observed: {"value": 0.25}
